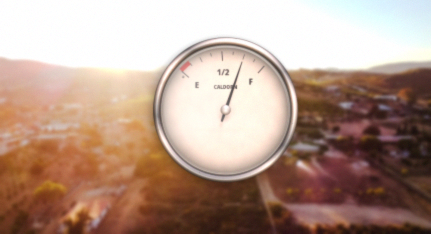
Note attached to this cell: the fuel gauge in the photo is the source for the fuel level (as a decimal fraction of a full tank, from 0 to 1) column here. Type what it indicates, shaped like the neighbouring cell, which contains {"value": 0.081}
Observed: {"value": 0.75}
